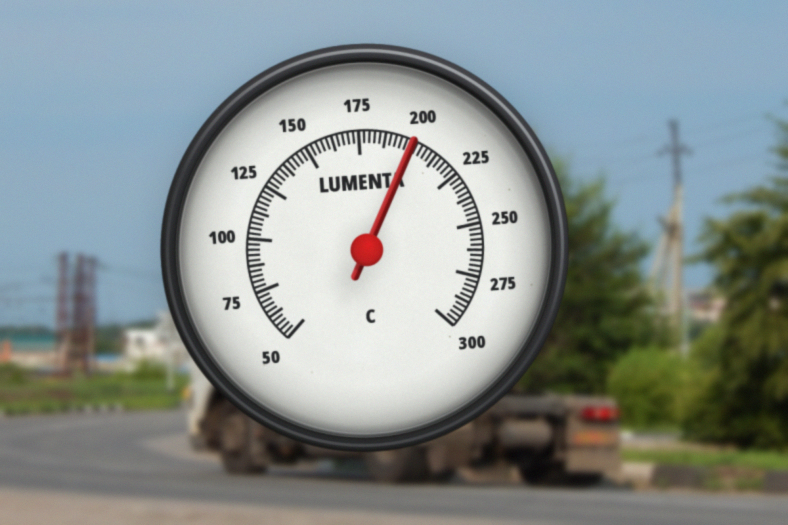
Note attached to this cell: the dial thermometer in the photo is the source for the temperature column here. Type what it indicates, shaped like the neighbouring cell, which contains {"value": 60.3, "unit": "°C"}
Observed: {"value": 200, "unit": "°C"}
